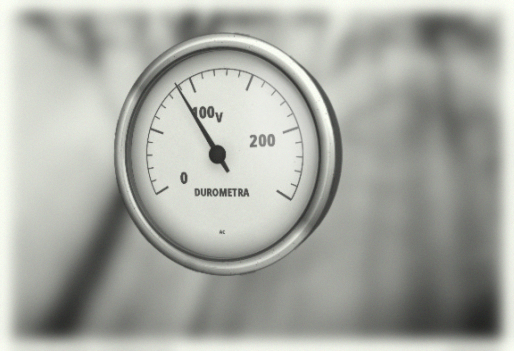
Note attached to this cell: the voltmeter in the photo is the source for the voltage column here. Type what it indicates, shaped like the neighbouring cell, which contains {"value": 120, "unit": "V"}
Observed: {"value": 90, "unit": "V"}
